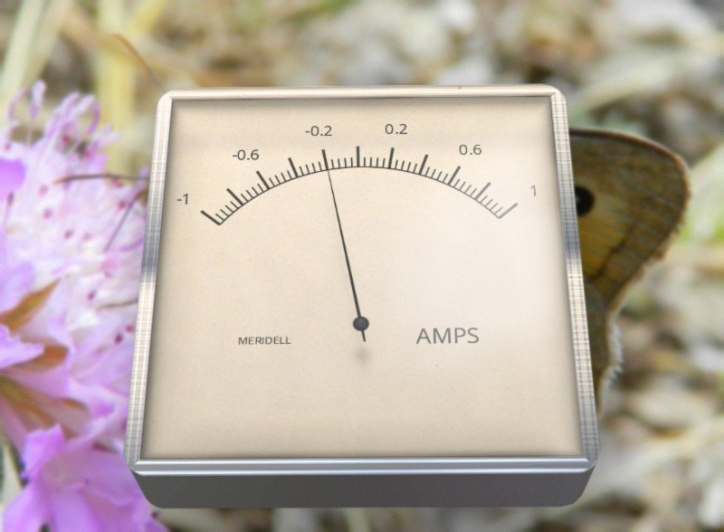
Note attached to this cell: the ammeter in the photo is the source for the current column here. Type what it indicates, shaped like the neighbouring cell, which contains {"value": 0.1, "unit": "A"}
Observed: {"value": -0.2, "unit": "A"}
